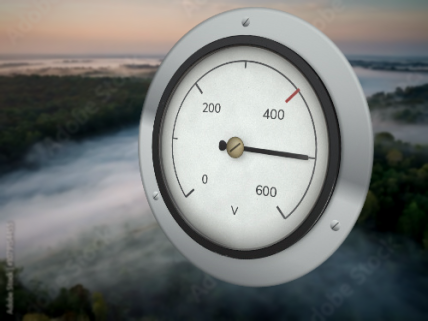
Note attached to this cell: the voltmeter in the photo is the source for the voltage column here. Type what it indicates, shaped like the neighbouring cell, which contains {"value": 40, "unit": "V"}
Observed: {"value": 500, "unit": "V"}
